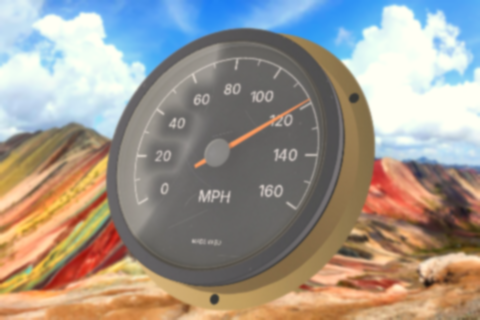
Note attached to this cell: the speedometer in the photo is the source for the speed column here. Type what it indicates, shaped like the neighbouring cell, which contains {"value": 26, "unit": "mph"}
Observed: {"value": 120, "unit": "mph"}
